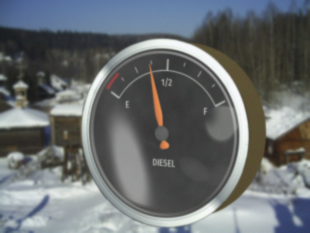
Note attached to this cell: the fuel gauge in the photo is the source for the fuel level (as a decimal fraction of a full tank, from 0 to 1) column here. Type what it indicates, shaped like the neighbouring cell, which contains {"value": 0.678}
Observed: {"value": 0.375}
